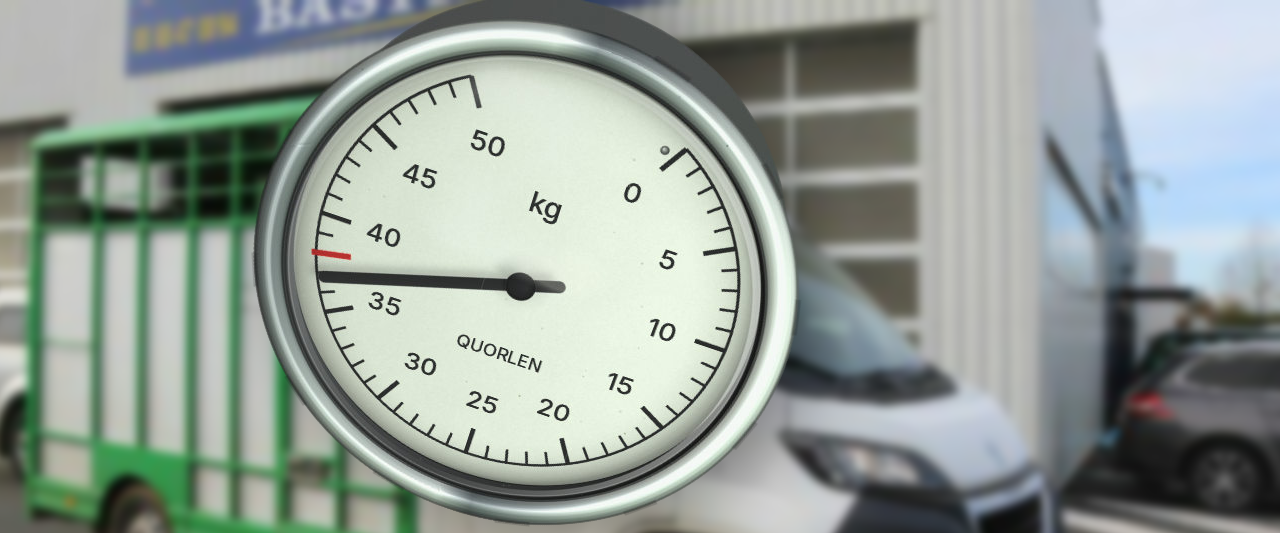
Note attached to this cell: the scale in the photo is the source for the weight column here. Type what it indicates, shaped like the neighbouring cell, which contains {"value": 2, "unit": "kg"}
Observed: {"value": 37, "unit": "kg"}
